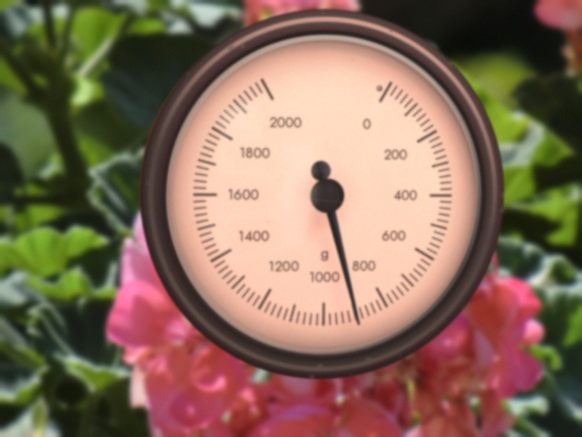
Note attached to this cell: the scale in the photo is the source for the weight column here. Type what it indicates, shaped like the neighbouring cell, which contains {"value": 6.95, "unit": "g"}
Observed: {"value": 900, "unit": "g"}
